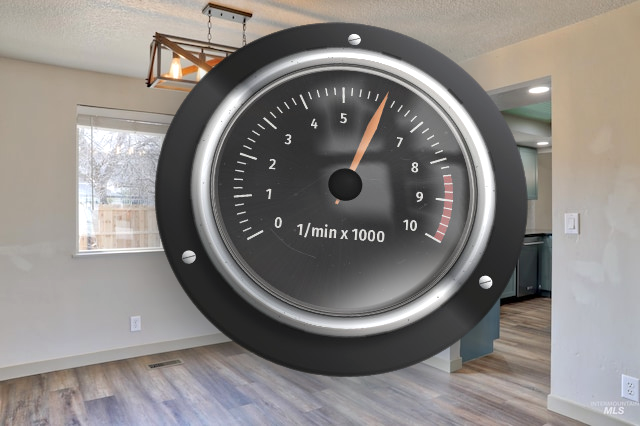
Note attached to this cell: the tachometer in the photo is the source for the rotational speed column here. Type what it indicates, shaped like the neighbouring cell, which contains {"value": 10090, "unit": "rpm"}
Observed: {"value": 6000, "unit": "rpm"}
